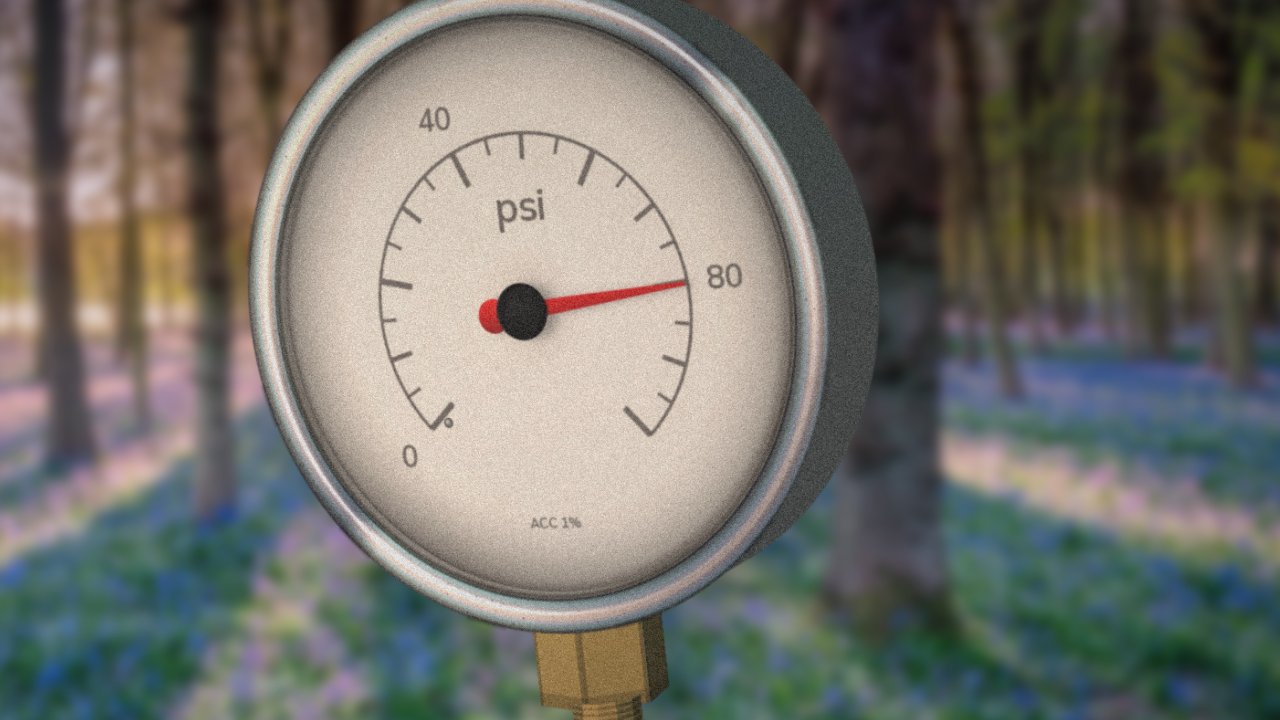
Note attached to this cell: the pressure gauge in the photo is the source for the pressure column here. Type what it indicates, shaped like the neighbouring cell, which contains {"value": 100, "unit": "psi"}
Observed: {"value": 80, "unit": "psi"}
